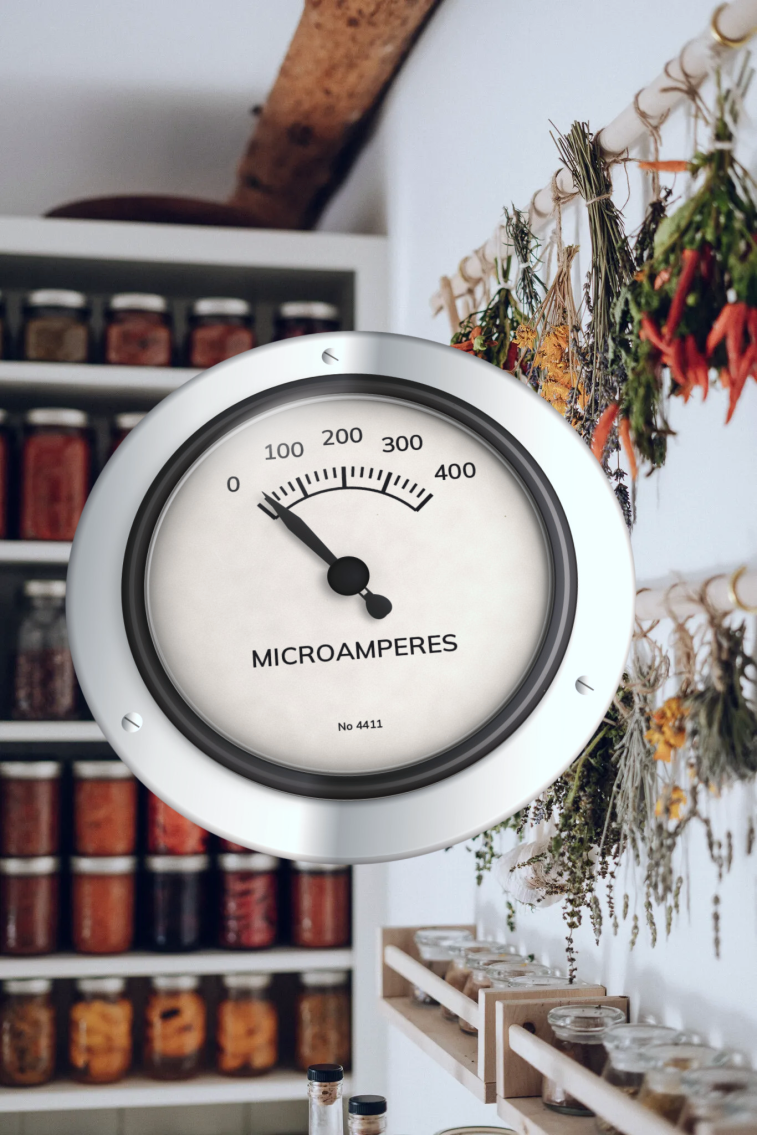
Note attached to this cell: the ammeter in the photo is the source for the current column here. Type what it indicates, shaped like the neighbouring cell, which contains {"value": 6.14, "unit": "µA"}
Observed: {"value": 20, "unit": "µA"}
